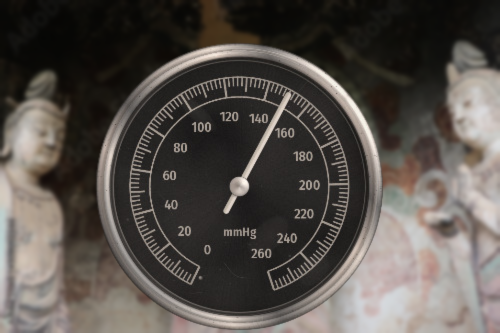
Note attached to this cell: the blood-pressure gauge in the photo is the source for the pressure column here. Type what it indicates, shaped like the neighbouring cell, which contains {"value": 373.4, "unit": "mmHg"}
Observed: {"value": 150, "unit": "mmHg"}
